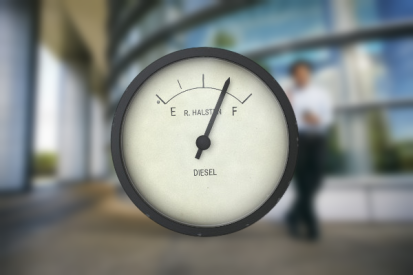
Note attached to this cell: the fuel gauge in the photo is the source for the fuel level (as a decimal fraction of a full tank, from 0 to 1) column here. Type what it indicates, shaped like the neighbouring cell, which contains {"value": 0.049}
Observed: {"value": 0.75}
